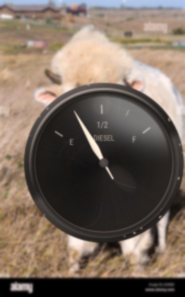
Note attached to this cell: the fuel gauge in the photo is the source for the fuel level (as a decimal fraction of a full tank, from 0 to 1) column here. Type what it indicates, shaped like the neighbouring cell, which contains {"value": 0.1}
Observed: {"value": 0.25}
